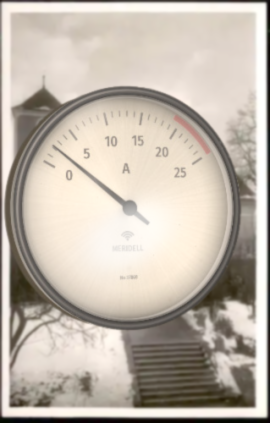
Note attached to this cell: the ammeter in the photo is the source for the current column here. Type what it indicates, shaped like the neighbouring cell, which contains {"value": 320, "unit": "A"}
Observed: {"value": 2, "unit": "A"}
